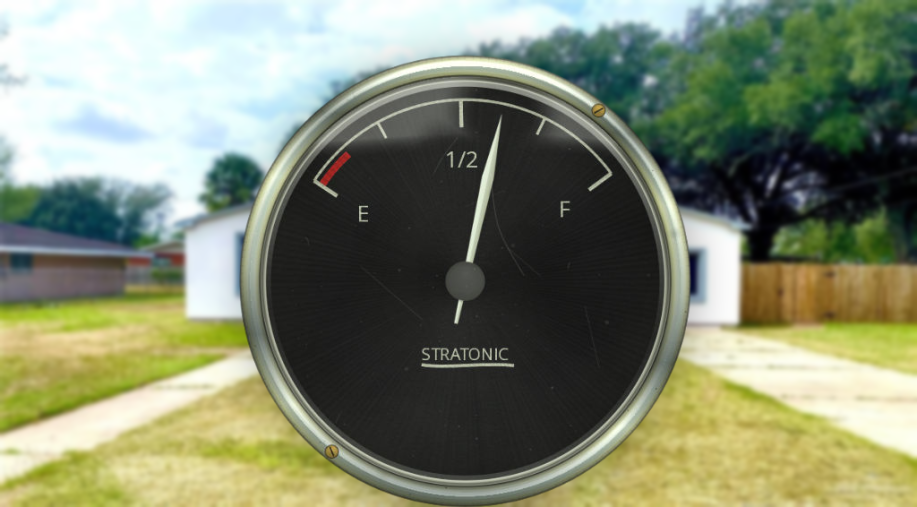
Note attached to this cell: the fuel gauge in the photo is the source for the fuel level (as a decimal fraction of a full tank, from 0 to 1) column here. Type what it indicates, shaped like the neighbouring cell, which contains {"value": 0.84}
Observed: {"value": 0.625}
